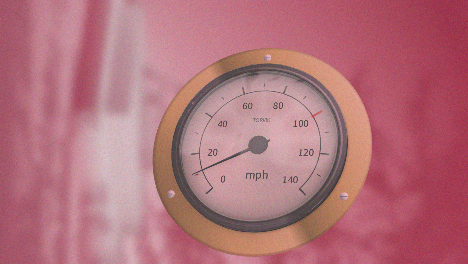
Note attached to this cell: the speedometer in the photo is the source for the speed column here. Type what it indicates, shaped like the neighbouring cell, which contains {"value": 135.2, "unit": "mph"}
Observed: {"value": 10, "unit": "mph"}
